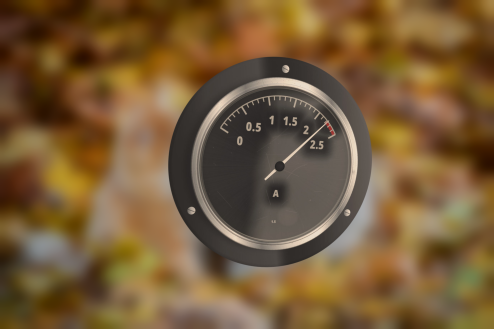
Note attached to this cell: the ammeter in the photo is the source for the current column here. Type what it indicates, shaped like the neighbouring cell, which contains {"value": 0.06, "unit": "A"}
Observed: {"value": 2.2, "unit": "A"}
